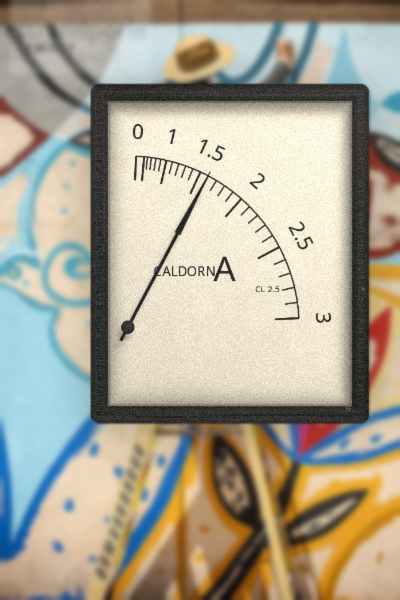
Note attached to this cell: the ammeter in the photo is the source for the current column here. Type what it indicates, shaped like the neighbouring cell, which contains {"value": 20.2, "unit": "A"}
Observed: {"value": 1.6, "unit": "A"}
